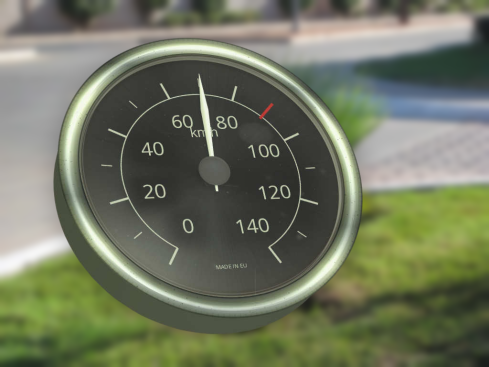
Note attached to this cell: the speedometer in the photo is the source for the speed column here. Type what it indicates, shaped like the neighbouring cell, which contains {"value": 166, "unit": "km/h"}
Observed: {"value": 70, "unit": "km/h"}
